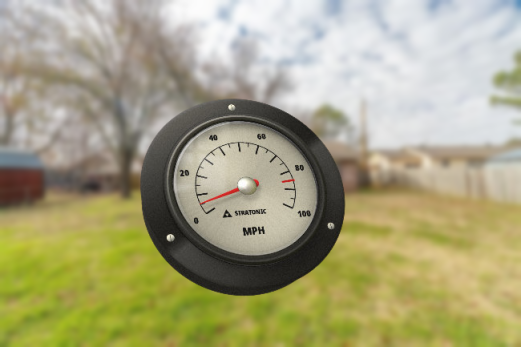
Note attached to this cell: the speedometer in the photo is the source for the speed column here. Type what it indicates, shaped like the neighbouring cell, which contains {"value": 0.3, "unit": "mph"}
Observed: {"value": 5, "unit": "mph"}
